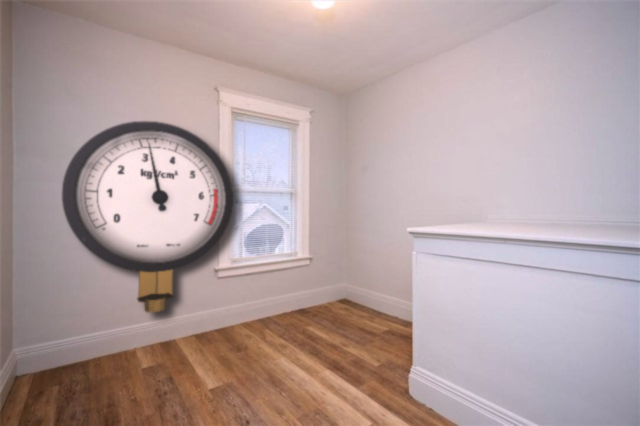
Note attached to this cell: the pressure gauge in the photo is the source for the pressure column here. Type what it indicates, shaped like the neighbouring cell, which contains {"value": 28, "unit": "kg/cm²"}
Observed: {"value": 3.2, "unit": "kg/cm²"}
